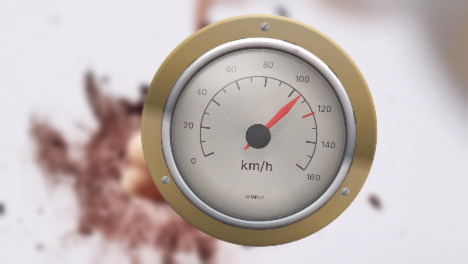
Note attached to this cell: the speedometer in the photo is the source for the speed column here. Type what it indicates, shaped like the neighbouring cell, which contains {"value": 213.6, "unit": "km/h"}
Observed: {"value": 105, "unit": "km/h"}
